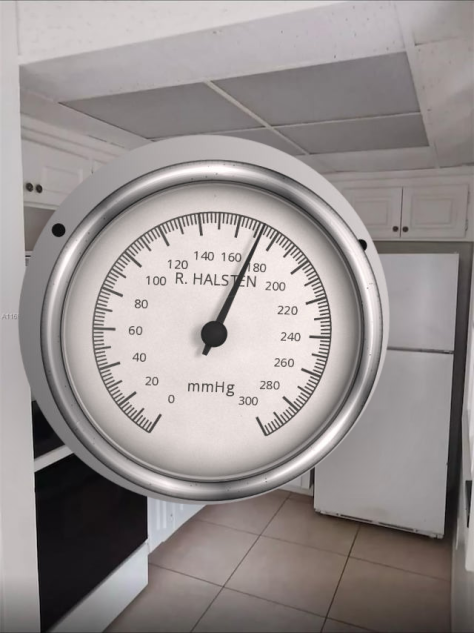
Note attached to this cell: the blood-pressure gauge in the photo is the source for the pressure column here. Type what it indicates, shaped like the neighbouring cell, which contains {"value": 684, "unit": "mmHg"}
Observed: {"value": 172, "unit": "mmHg"}
